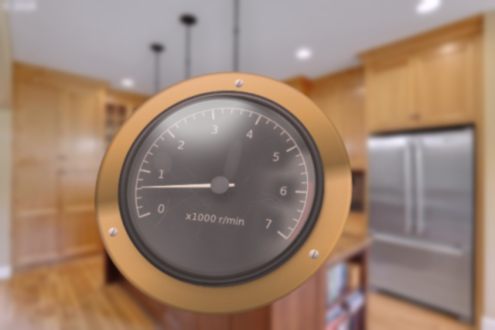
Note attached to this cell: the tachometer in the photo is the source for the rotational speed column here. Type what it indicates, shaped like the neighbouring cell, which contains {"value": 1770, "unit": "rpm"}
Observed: {"value": 600, "unit": "rpm"}
